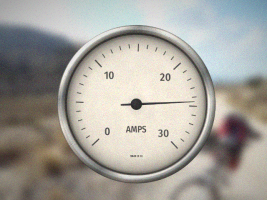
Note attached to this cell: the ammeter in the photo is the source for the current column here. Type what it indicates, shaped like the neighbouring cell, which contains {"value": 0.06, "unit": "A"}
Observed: {"value": 24.5, "unit": "A"}
